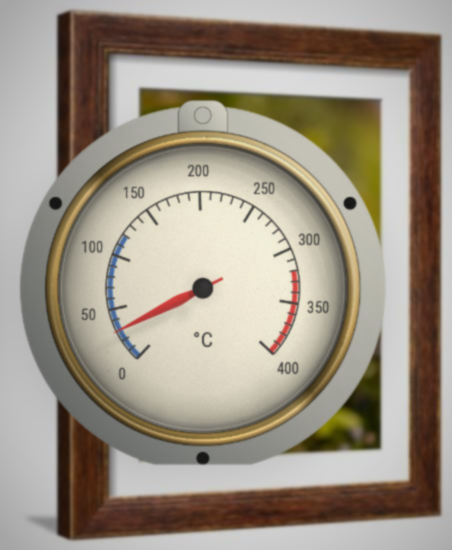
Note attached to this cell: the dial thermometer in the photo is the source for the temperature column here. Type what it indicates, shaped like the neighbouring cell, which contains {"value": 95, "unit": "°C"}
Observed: {"value": 30, "unit": "°C"}
